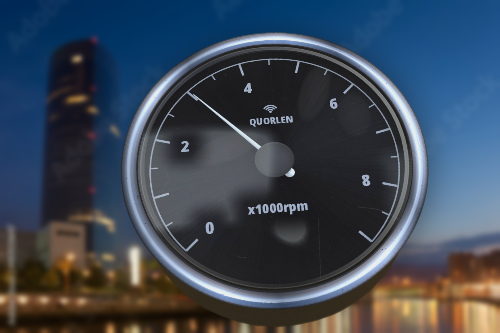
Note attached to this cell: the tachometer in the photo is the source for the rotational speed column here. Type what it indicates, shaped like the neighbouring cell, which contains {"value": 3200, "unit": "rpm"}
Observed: {"value": 3000, "unit": "rpm"}
